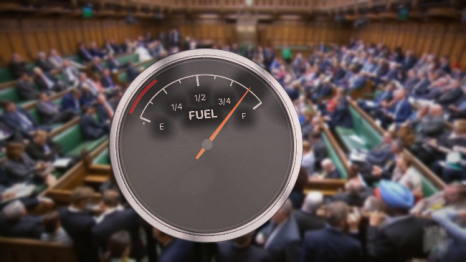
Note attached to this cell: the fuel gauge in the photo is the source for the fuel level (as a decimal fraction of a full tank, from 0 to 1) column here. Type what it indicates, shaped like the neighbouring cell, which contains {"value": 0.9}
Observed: {"value": 0.875}
